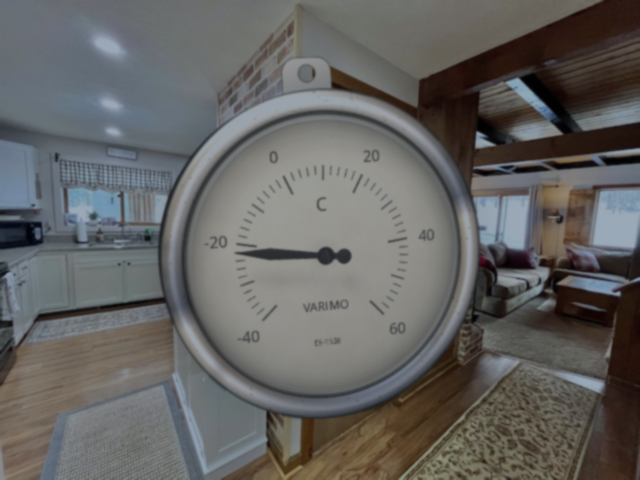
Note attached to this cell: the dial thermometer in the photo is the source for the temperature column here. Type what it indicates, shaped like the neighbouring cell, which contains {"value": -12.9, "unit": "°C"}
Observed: {"value": -22, "unit": "°C"}
